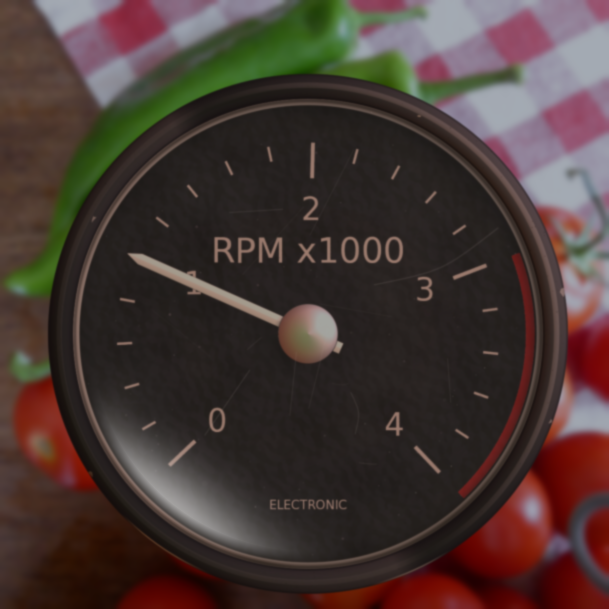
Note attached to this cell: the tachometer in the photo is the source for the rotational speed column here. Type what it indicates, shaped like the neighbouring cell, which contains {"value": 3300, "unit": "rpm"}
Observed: {"value": 1000, "unit": "rpm"}
